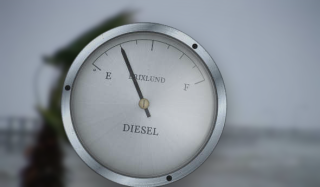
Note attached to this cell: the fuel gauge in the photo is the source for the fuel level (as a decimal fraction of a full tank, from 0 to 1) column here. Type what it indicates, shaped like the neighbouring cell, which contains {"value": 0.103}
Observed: {"value": 0.25}
